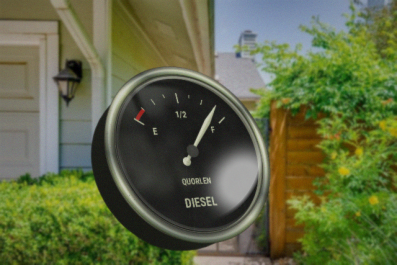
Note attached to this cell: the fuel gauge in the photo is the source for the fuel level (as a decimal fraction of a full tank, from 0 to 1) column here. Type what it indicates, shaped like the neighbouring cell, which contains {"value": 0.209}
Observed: {"value": 0.875}
